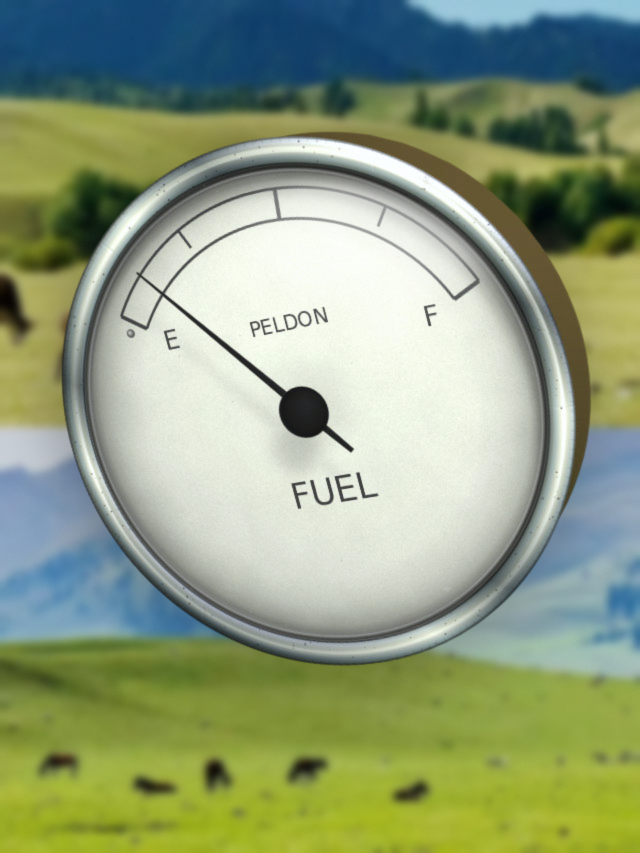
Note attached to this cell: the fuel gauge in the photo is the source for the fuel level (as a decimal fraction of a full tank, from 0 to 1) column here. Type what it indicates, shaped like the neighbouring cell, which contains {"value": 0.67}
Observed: {"value": 0.125}
